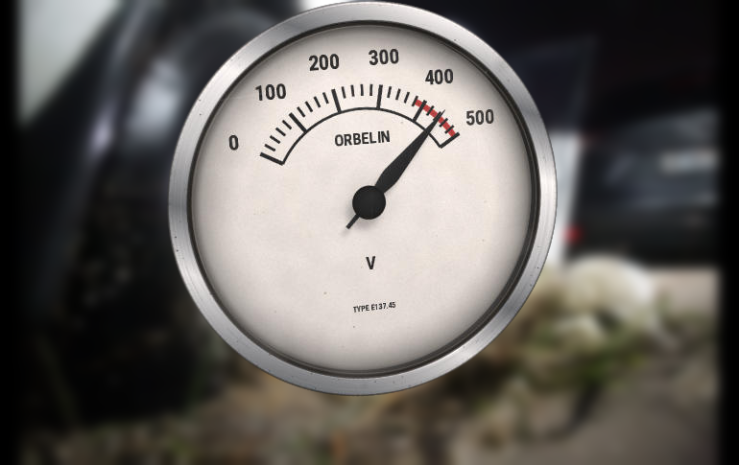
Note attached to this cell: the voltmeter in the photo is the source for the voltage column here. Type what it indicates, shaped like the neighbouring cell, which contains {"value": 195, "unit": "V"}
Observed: {"value": 440, "unit": "V"}
